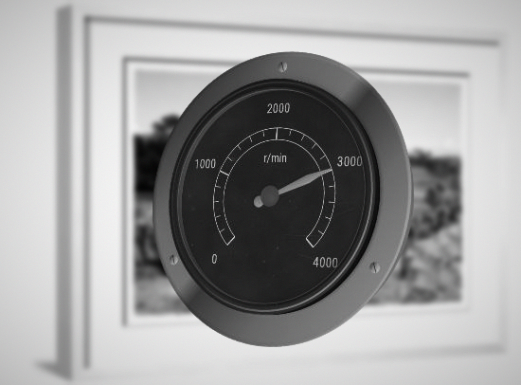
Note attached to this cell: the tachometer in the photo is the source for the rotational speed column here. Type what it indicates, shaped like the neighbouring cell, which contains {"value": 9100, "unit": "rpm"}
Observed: {"value": 3000, "unit": "rpm"}
